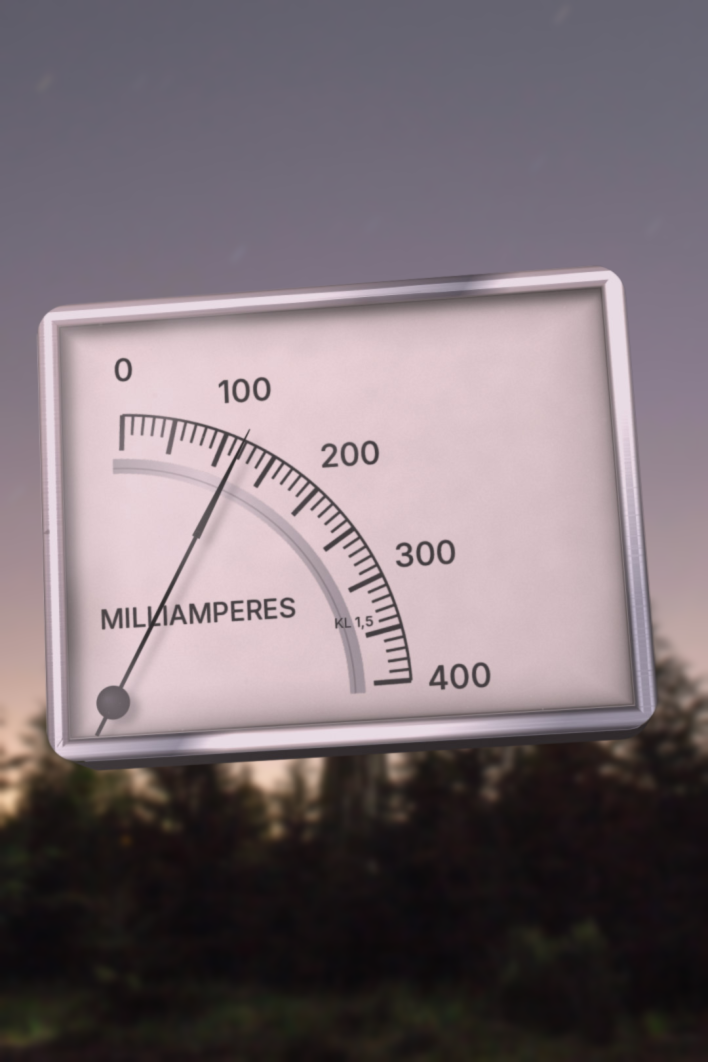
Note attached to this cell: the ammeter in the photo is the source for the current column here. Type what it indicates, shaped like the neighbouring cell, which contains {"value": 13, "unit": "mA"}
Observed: {"value": 120, "unit": "mA"}
